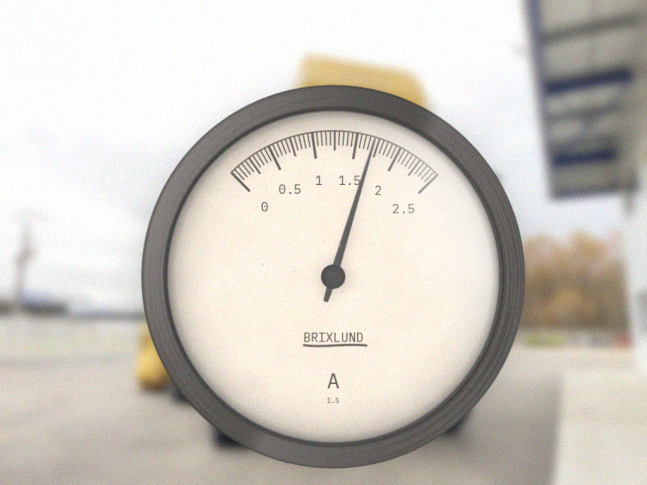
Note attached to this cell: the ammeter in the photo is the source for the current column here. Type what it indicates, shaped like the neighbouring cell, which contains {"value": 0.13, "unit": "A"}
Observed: {"value": 1.7, "unit": "A"}
